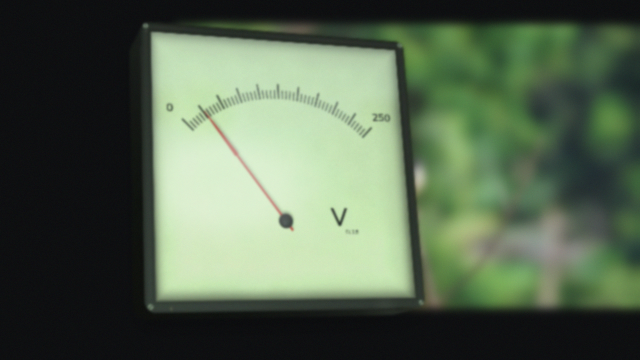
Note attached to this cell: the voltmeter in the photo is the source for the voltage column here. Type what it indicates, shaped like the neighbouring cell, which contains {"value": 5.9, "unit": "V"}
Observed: {"value": 25, "unit": "V"}
